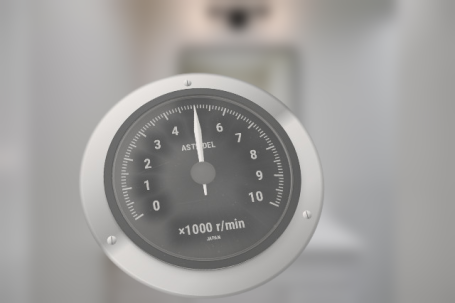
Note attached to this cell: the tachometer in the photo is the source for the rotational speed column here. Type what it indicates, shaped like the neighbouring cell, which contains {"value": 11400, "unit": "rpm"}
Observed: {"value": 5000, "unit": "rpm"}
